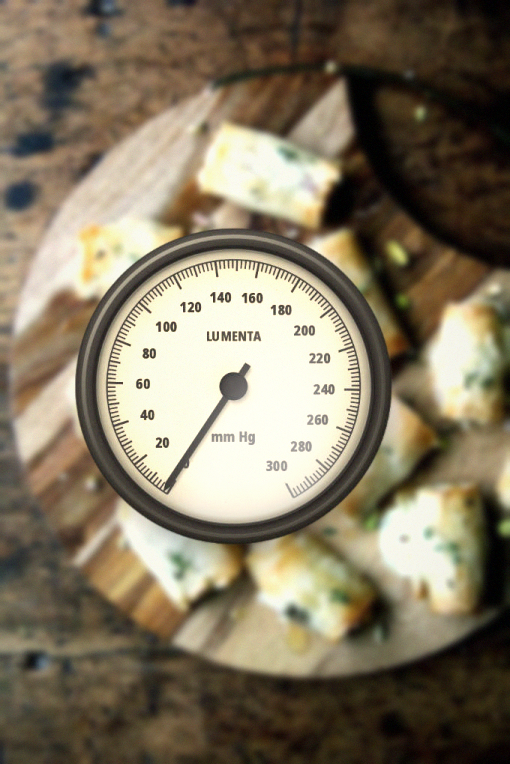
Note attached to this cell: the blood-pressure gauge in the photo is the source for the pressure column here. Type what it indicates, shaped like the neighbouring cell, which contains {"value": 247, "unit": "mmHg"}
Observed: {"value": 2, "unit": "mmHg"}
